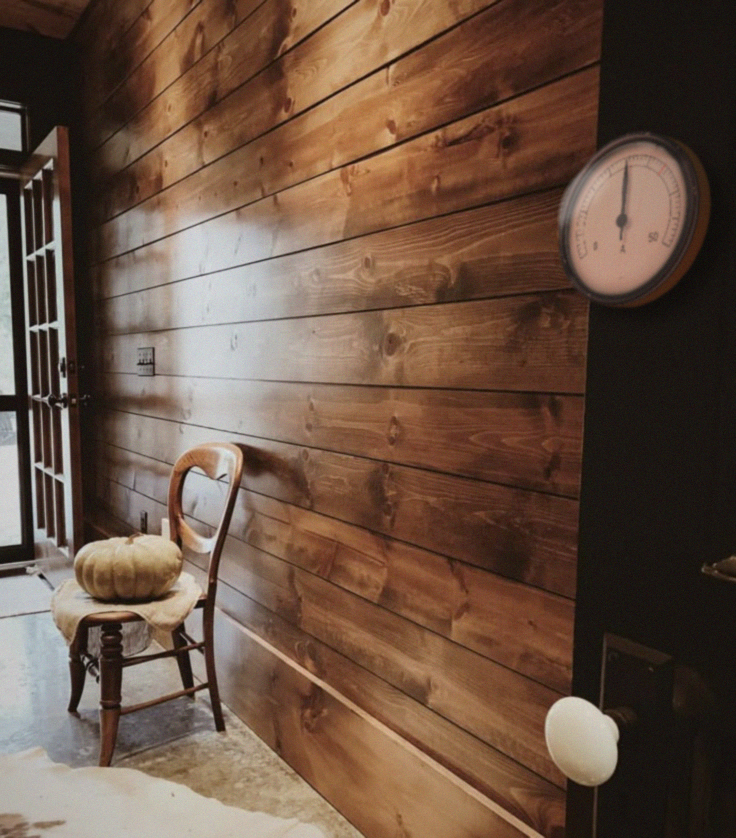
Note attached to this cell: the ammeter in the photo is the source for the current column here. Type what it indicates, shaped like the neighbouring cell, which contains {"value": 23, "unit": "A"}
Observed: {"value": 25, "unit": "A"}
